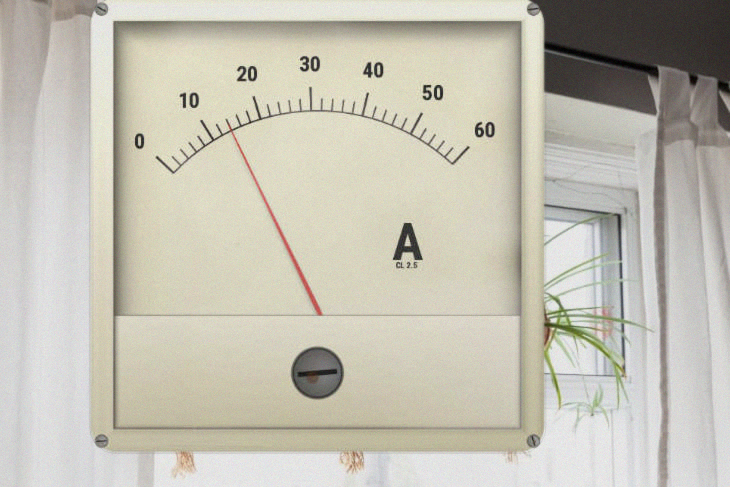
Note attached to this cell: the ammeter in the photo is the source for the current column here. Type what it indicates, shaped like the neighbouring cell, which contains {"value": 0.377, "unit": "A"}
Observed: {"value": 14, "unit": "A"}
